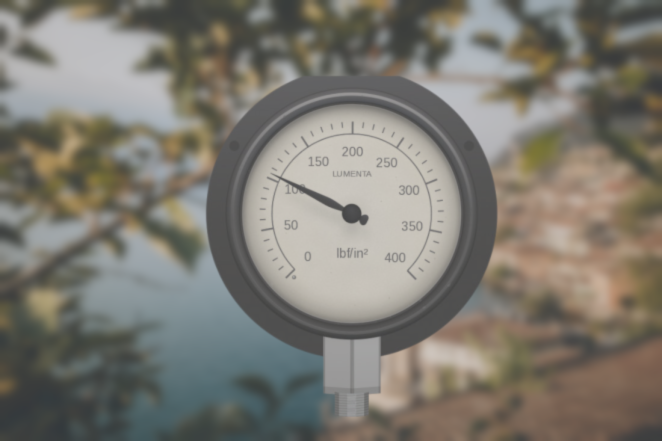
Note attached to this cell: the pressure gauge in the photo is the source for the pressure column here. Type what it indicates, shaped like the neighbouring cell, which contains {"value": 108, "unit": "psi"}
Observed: {"value": 105, "unit": "psi"}
